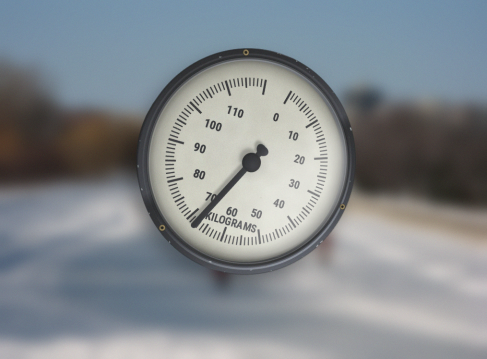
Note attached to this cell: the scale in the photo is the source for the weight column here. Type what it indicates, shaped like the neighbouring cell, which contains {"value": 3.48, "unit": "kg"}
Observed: {"value": 68, "unit": "kg"}
